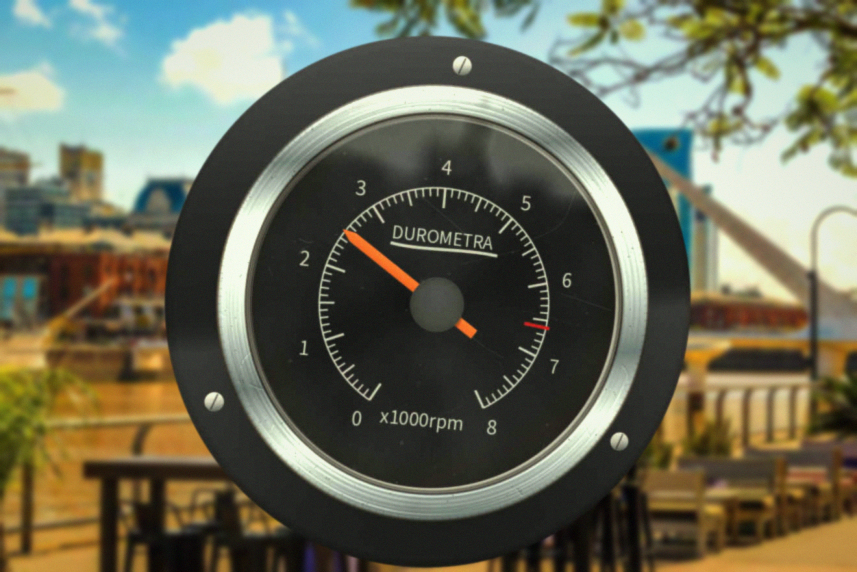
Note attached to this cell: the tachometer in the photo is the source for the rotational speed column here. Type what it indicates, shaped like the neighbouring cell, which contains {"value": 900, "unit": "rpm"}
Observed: {"value": 2500, "unit": "rpm"}
